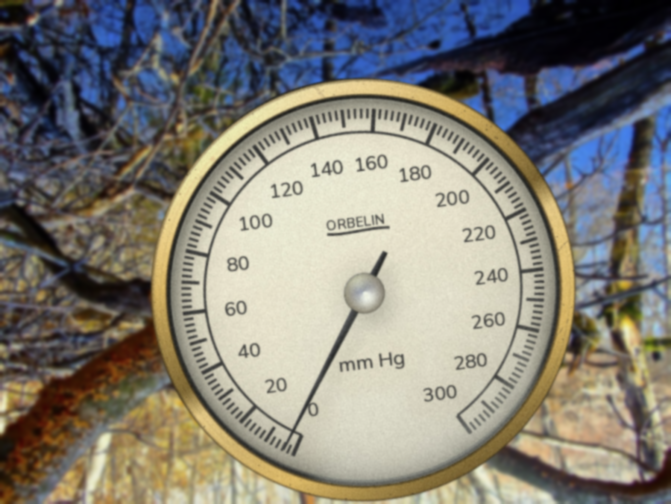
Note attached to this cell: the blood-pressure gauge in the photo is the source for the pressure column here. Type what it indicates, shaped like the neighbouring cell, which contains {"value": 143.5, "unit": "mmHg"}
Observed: {"value": 4, "unit": "mmHg"}
